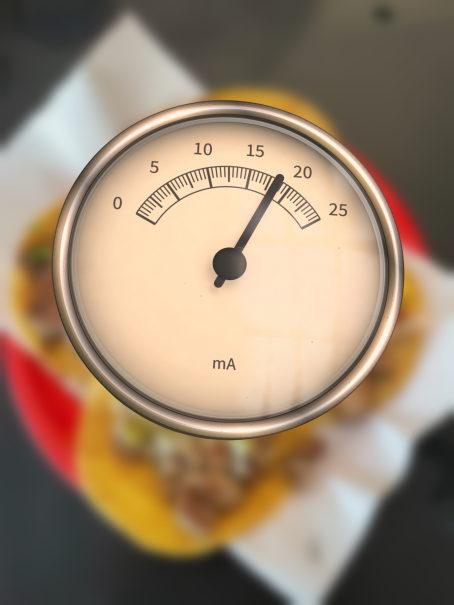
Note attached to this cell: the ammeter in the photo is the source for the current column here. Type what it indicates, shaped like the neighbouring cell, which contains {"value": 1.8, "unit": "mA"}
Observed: {"value": 18.5, "unit": "mA"}
